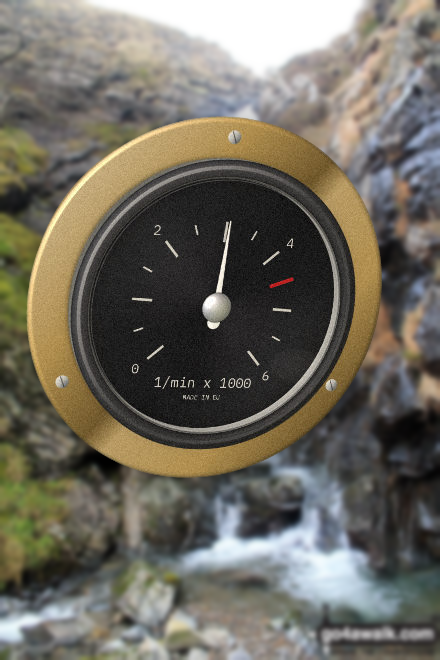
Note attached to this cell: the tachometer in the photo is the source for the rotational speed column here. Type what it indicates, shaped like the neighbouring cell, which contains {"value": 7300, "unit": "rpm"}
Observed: {"value": 3000, "unit": "rpm"}
